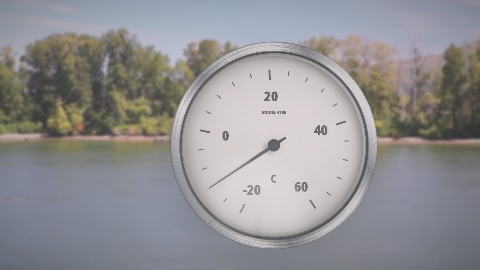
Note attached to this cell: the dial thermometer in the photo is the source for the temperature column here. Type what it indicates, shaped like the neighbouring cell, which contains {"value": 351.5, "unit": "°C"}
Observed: {"value": -12, "unit": "°C"}
